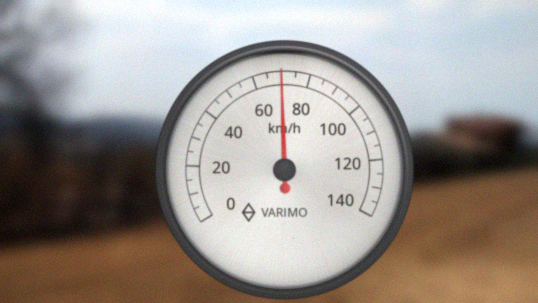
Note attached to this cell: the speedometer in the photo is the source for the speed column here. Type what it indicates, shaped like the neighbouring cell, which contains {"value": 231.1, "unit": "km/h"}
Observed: {"value": 70, "unit": "km/h"}
